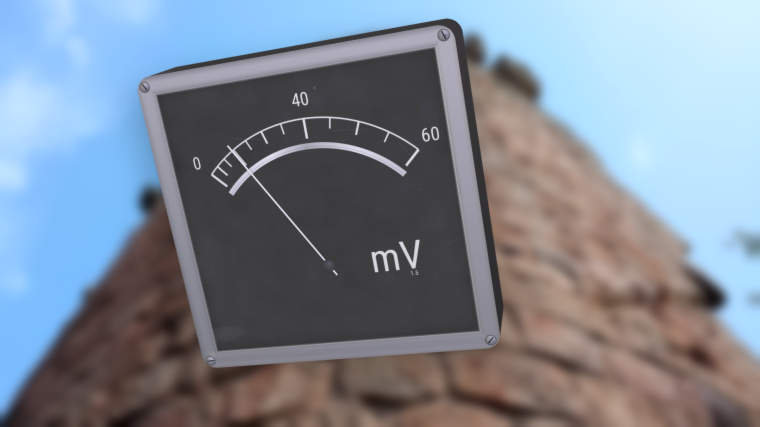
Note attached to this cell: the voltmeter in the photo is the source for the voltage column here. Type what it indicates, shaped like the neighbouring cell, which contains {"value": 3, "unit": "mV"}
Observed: {"value": 20, "unit": "mV"}
